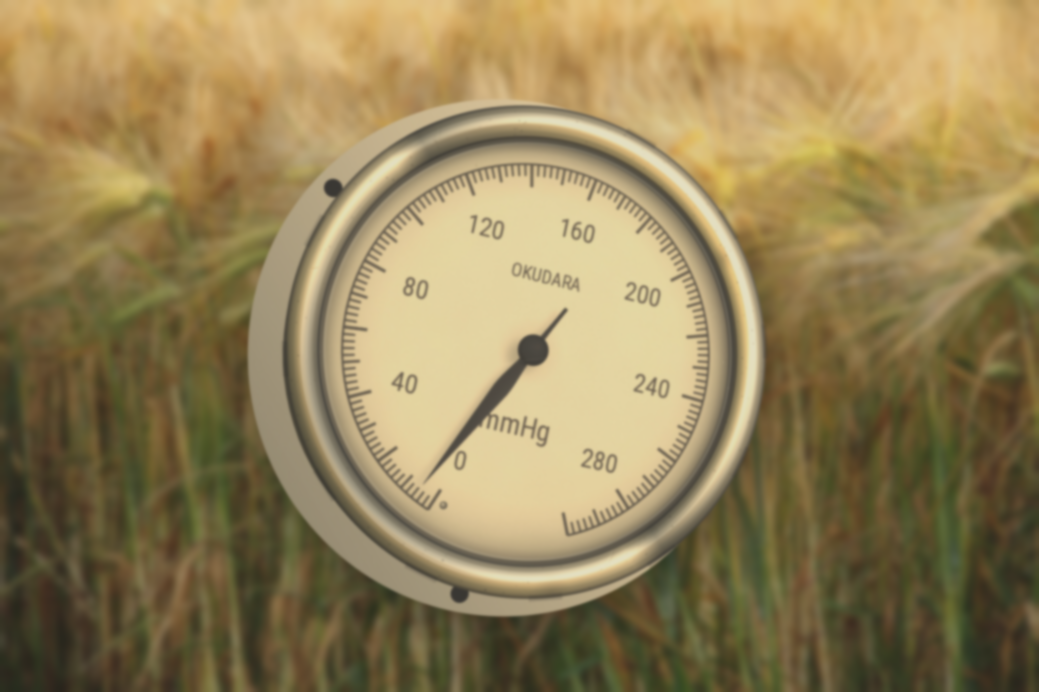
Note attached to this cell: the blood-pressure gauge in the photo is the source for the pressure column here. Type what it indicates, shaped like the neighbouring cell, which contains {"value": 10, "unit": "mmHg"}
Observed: {"value": 6, "unit": "mmHg"}
